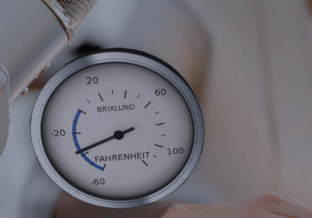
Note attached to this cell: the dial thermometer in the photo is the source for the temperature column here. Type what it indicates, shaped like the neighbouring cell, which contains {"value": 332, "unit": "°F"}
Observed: {"value": -35, "unit": "°F"}
